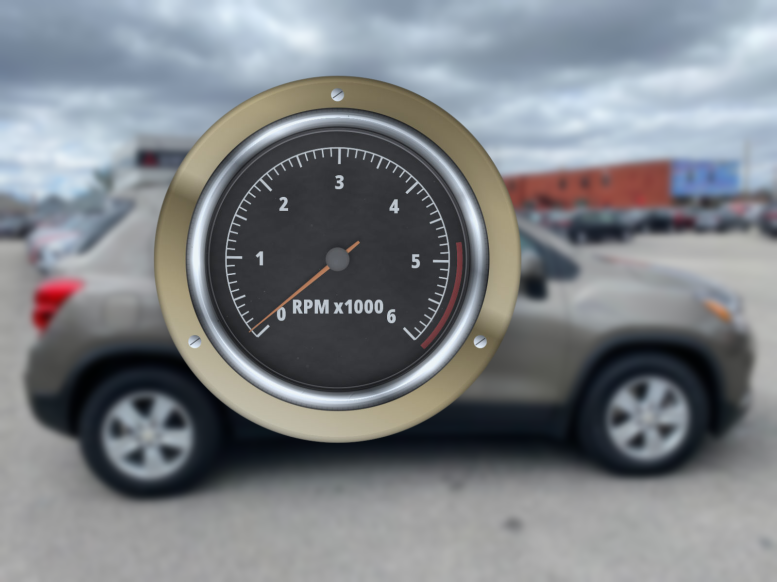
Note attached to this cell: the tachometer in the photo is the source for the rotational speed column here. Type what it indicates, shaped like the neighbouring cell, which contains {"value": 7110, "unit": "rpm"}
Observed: {"value": 100, "unit": "rpm"}
